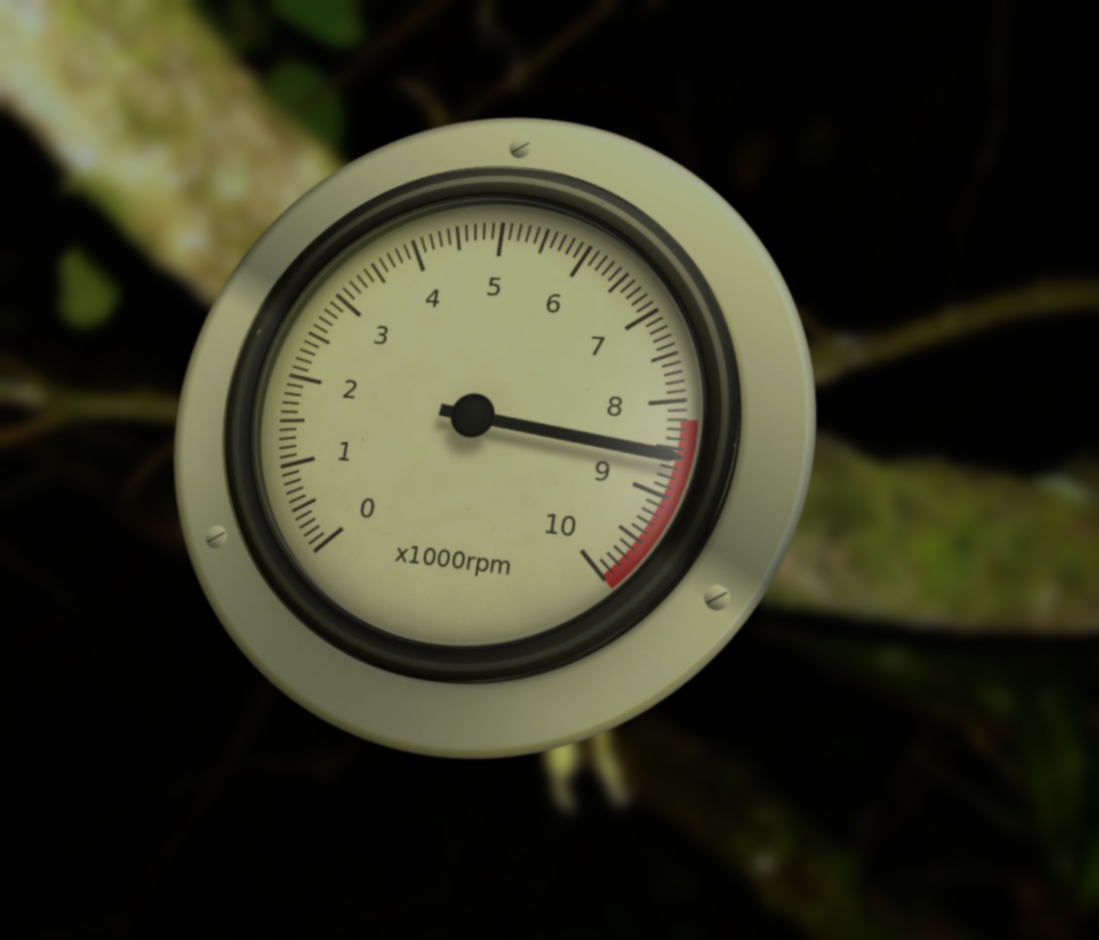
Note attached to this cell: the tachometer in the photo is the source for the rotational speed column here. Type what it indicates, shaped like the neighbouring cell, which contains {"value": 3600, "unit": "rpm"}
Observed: {"value": 8600, "unit": "rpm"}
